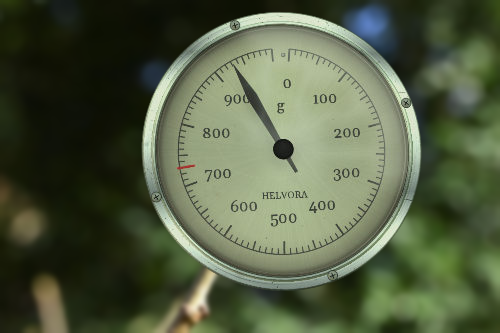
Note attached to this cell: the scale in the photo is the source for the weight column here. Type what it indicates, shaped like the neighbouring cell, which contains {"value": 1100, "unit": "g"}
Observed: {"value": 930, "unit": "g"}
